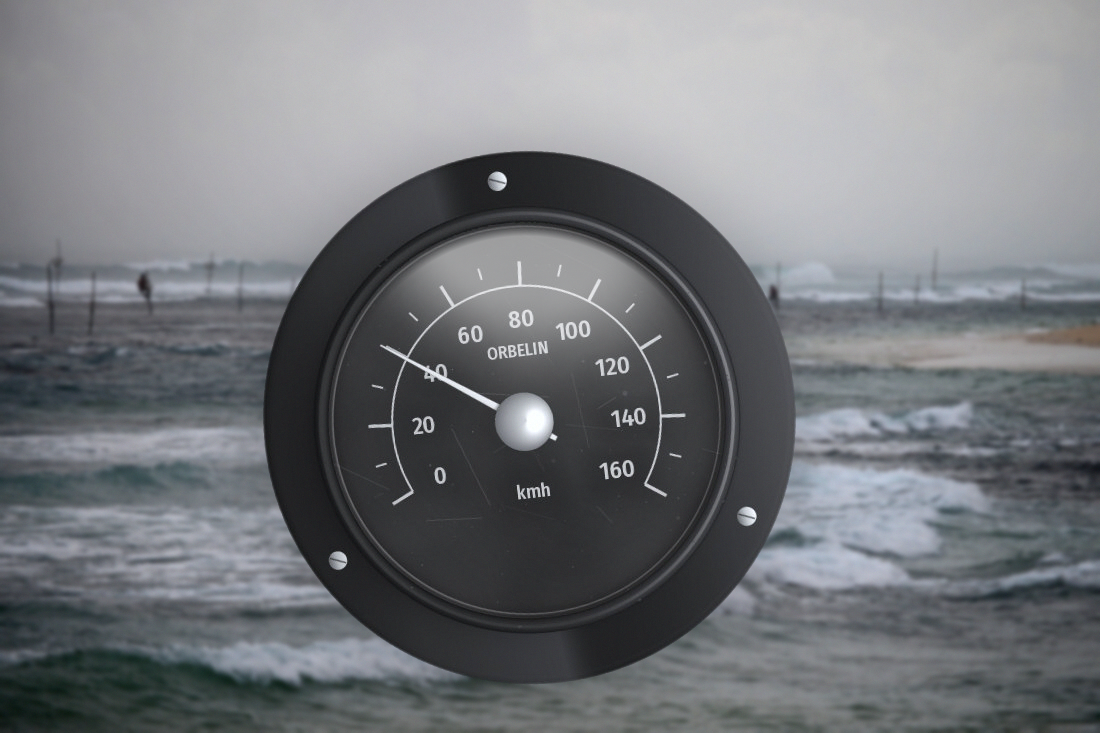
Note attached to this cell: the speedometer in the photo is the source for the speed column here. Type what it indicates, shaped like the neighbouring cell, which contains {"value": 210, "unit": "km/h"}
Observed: {"value": 40, "unit": "km/h"}
